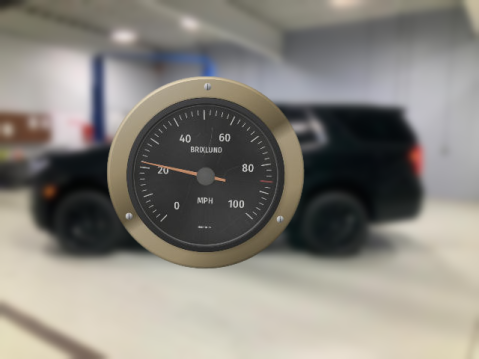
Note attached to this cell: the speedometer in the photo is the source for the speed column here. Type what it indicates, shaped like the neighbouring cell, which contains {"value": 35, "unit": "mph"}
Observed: {"value": 22, "unit": "mph"}
